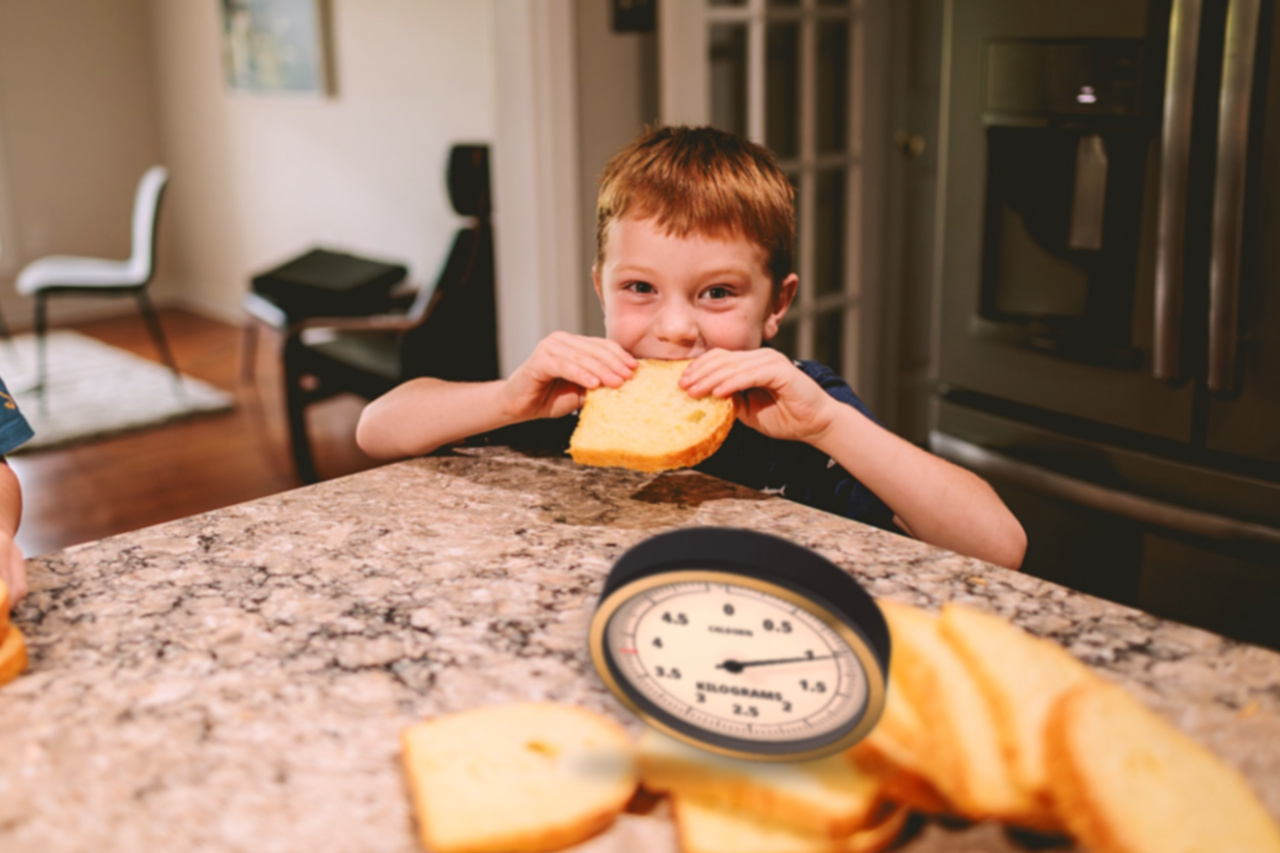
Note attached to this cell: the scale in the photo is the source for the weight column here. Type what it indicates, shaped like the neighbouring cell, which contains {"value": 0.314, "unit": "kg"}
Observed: {"value": 1, "unit": "kg"}
